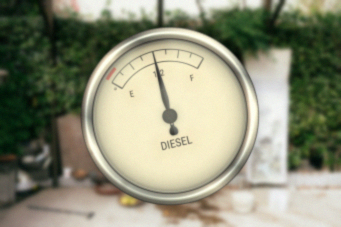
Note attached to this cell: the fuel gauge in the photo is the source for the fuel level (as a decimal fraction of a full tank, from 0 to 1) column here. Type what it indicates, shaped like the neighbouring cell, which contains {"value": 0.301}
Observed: {"value": 0.5}
